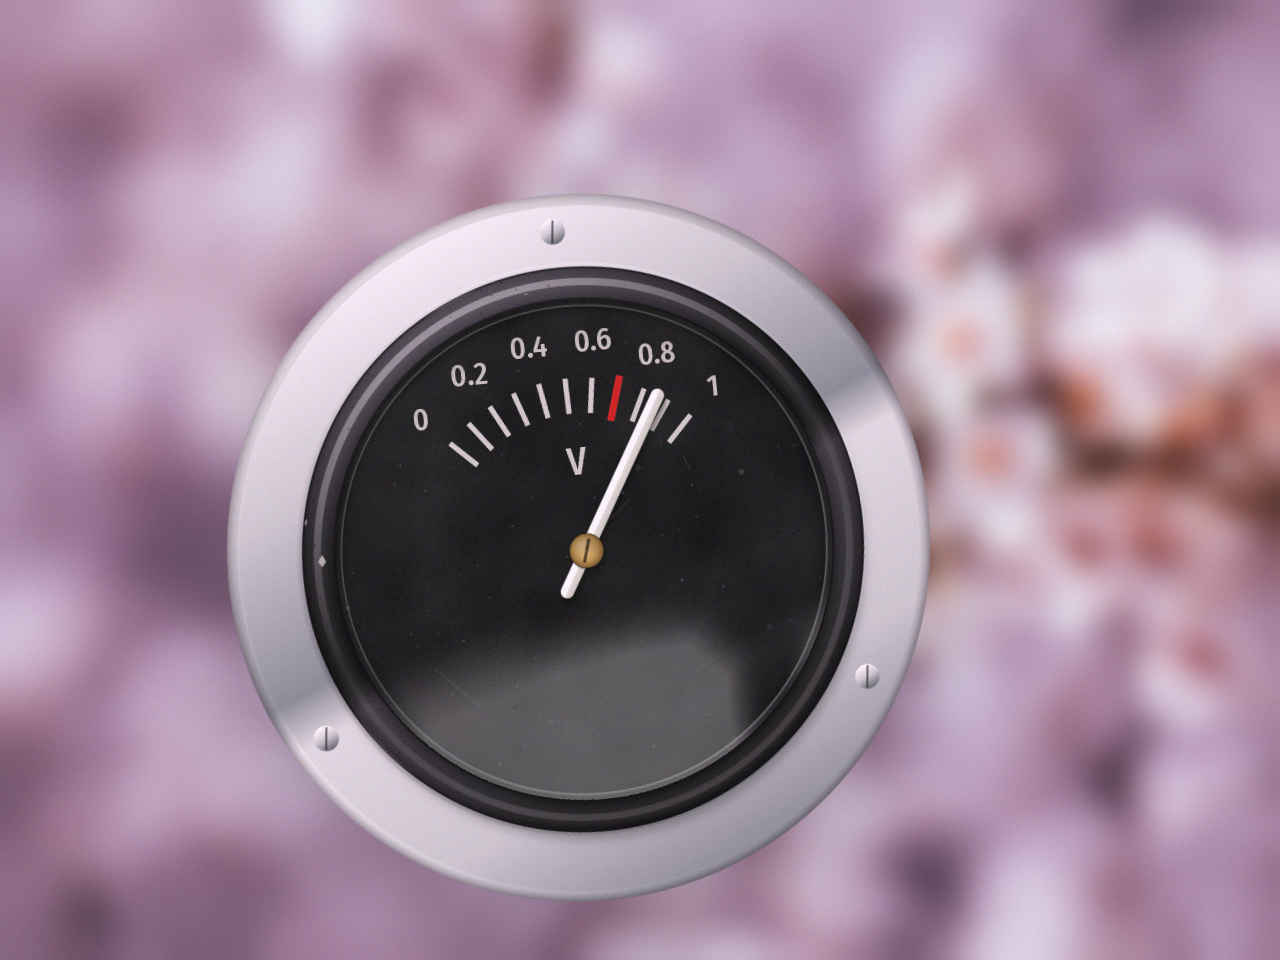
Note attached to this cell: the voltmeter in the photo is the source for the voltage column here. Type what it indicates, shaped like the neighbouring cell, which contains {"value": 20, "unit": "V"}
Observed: {"value": 0.85, "unit": "V"}
